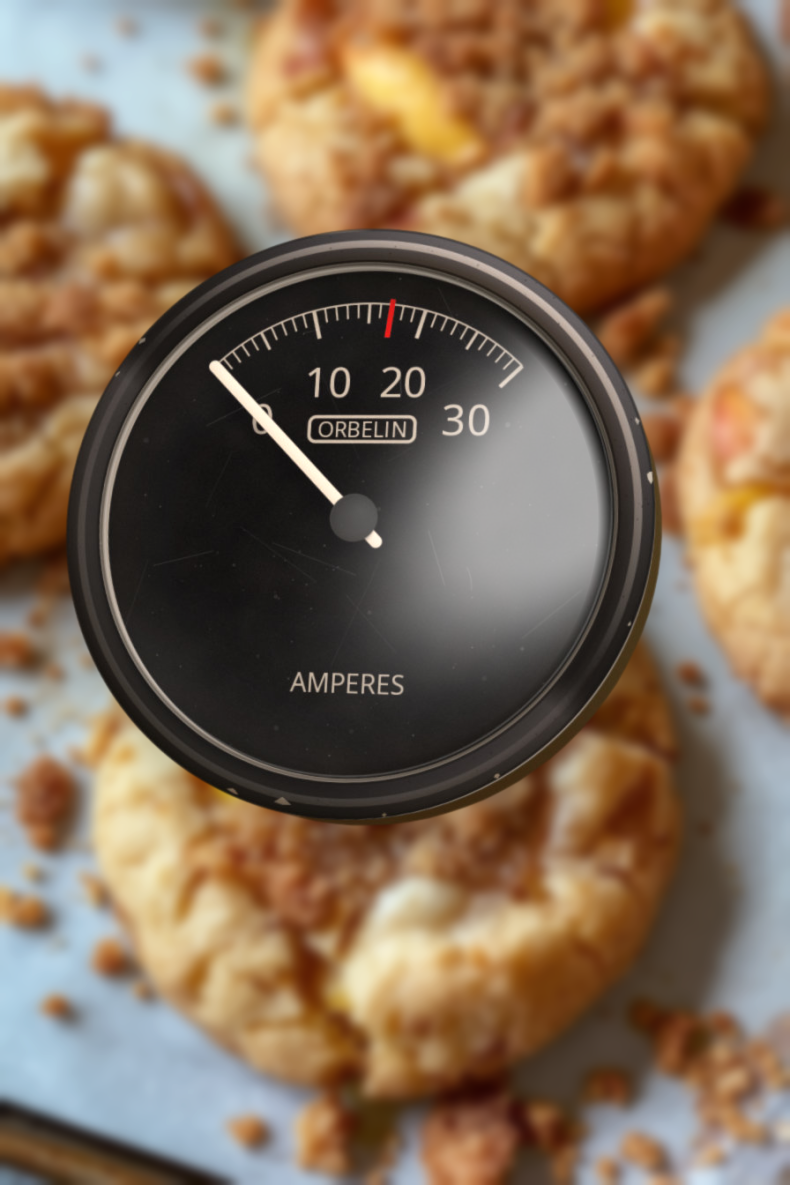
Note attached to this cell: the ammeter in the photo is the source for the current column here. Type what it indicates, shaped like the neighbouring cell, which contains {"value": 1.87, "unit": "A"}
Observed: {"value": 0, "unit": "A"}
